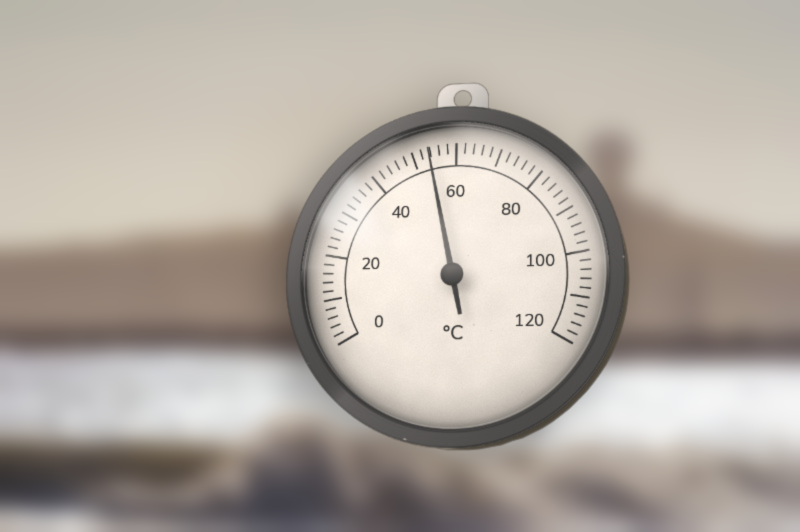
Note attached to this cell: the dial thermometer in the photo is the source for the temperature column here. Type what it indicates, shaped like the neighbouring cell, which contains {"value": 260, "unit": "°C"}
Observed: {"value": 54, "unit": "°C"}
